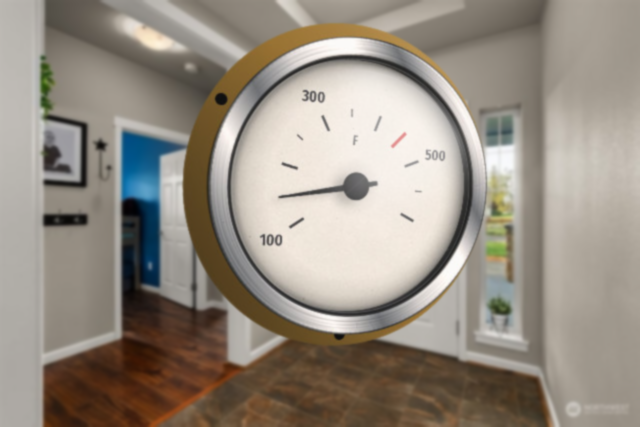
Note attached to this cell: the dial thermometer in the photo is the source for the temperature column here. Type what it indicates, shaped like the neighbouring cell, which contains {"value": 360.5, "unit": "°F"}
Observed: {"value": 150, "unit": "°F"}
